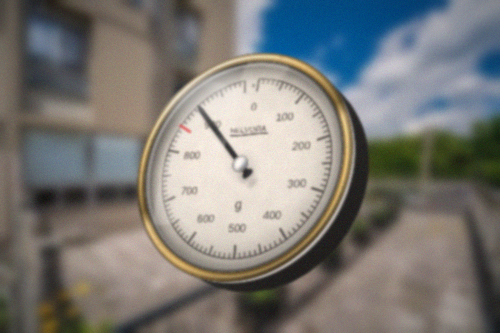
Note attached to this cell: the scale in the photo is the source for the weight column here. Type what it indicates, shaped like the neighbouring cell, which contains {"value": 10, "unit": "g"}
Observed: {"value": 900, "unit": "g"}
